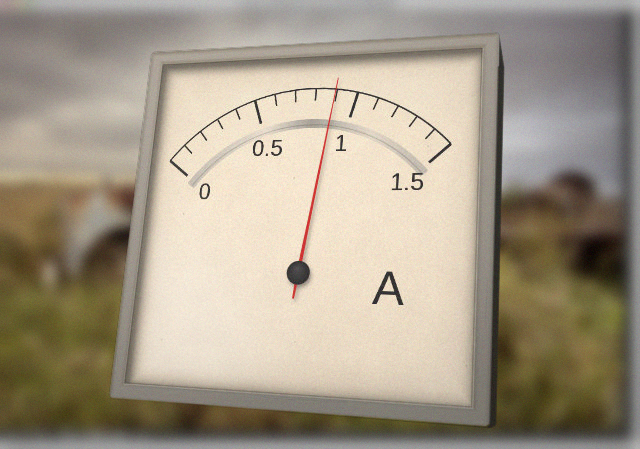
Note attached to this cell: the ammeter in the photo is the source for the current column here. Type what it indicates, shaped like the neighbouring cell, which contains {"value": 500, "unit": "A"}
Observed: {"value": 0.9, "unit": "A"}
